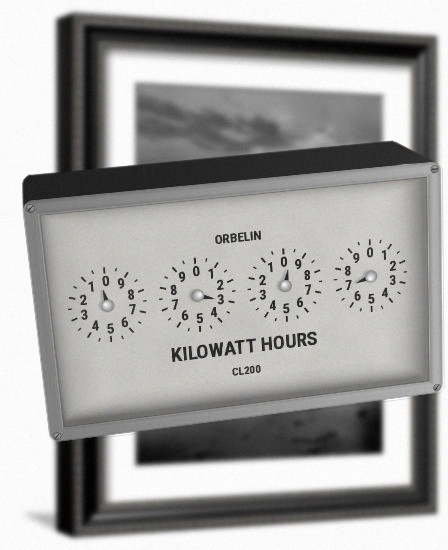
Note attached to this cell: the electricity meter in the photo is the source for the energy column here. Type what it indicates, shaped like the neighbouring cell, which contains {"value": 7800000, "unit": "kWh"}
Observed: {"value": 297, "unit": "kWh"}
